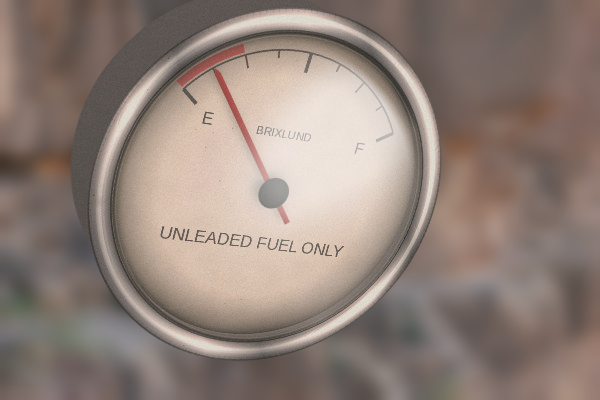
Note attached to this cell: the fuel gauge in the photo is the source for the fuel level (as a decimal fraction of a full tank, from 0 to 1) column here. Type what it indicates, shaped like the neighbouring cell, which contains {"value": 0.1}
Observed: {"value": 0.125}
